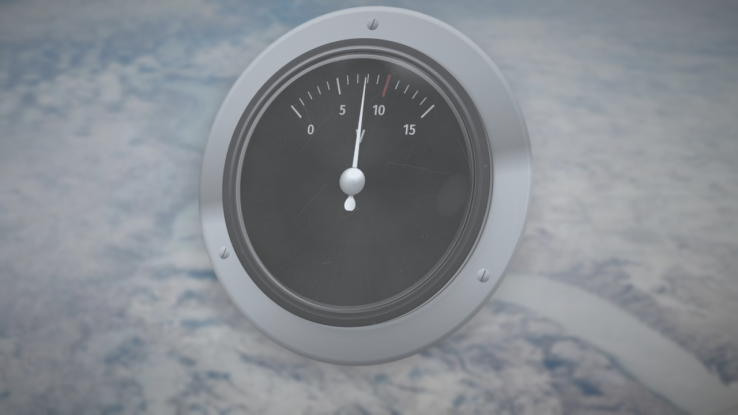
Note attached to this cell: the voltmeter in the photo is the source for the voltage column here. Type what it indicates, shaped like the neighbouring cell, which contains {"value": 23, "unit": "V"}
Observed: {"value": 8, "unit": "V"}
